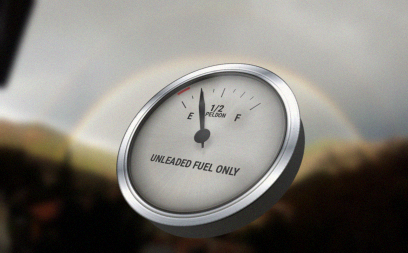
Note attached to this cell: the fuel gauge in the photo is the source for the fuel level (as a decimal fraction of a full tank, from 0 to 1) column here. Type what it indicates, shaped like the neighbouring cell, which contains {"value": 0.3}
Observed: {"value": 0.25}
